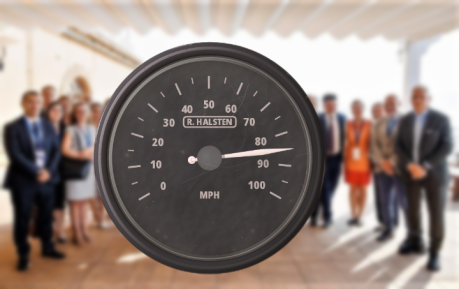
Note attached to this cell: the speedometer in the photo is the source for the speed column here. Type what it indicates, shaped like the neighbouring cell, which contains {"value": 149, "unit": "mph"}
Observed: {"value": 85, "unit": "mph"}
